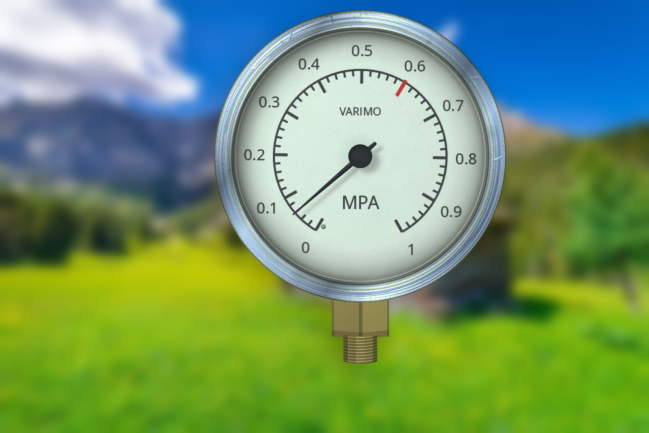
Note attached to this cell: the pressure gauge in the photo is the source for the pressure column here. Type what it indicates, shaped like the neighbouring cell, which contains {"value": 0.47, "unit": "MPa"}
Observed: {"value": 0.06, "unit": "MPa"}
